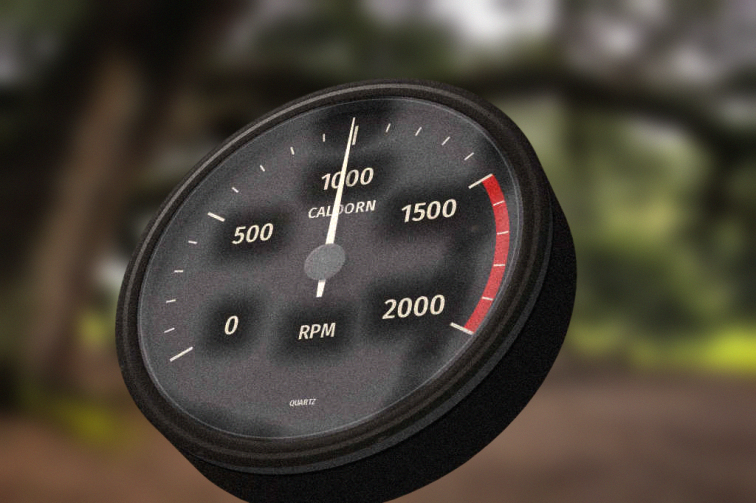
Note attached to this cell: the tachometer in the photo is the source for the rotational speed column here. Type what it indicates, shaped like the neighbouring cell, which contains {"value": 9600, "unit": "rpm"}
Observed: {"value": 1000, "unit": "rpm"}
